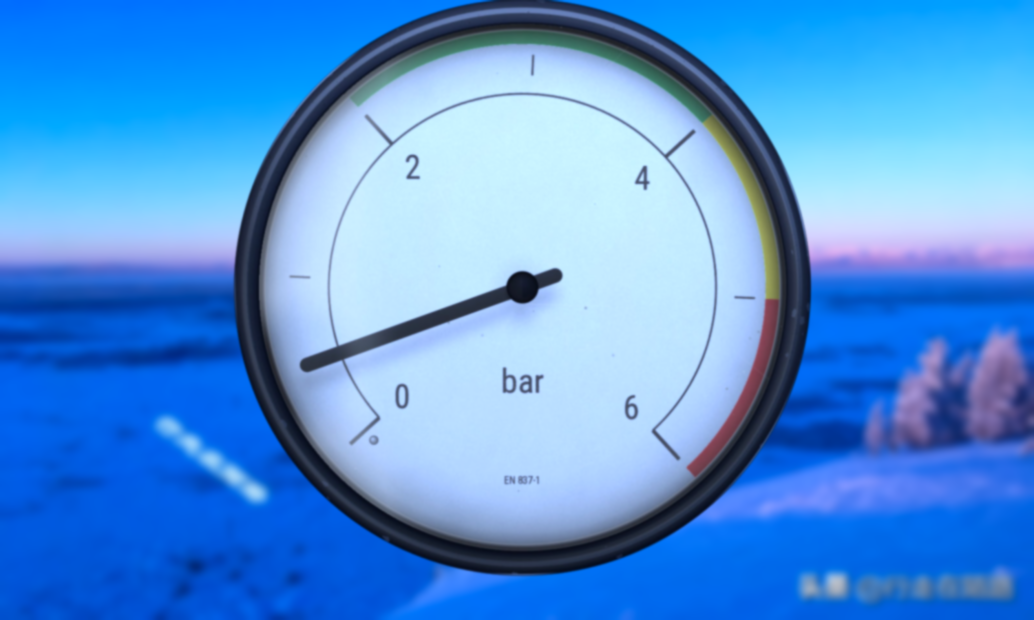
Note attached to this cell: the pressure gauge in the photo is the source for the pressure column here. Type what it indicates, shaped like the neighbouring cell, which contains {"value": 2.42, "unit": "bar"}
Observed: {"value": 0.5, "unit": "bar"}
